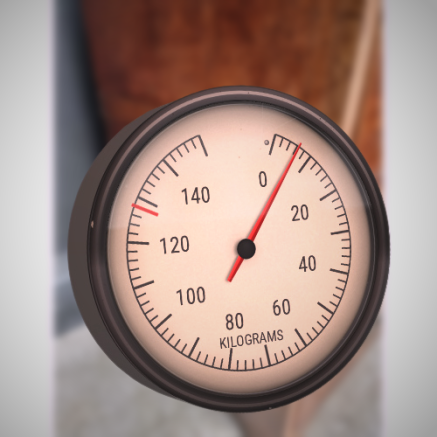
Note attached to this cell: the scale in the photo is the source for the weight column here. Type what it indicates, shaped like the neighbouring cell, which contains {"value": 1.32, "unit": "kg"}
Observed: {"value": 6, "unit": "kg"}
